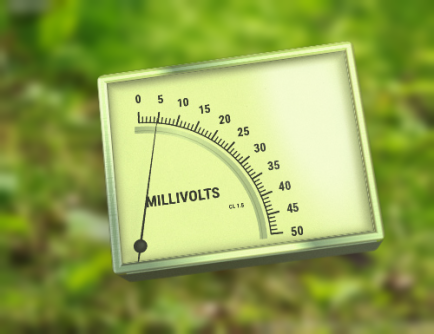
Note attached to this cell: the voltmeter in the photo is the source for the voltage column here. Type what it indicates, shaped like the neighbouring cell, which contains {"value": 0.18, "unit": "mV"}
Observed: {"value": 5, "unit": "mV"}
